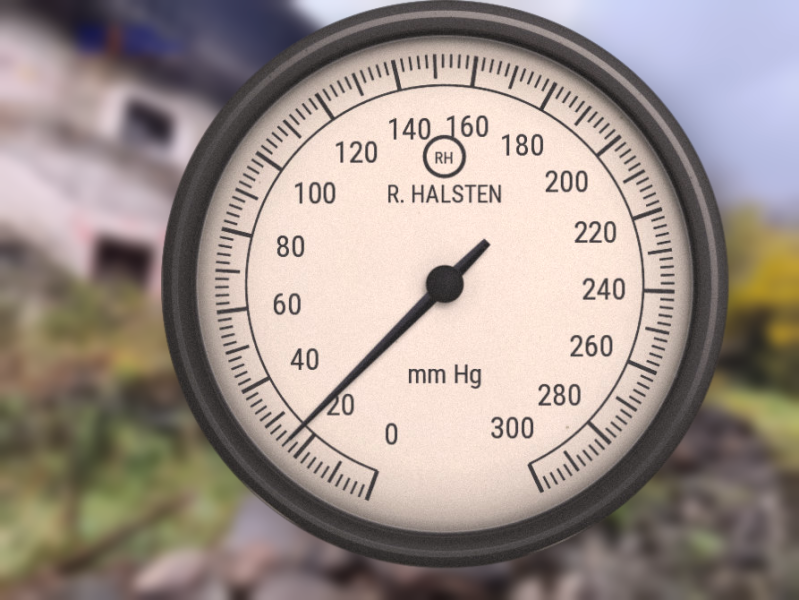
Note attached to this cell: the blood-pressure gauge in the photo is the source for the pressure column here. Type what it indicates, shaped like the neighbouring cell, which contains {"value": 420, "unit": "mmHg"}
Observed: {"value": 24, "unit": "mmHg"}
